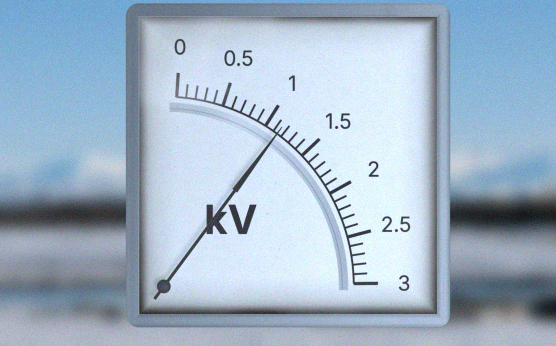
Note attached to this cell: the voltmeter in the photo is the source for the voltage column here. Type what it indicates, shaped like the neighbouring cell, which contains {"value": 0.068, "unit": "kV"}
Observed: {"value": 1.15, "unit": "kV"}
